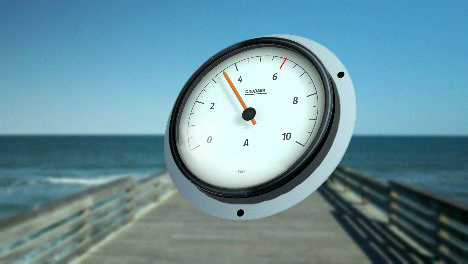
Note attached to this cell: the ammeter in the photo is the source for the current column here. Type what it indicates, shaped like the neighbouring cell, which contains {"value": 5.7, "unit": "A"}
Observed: {"value": 3.5, "unit": "A"}
